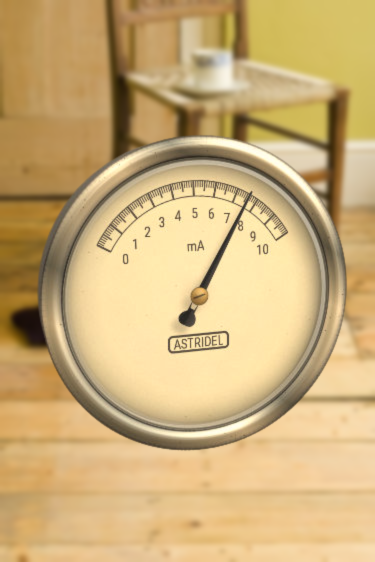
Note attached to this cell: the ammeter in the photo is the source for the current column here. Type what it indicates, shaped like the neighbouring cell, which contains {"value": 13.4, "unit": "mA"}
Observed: {"value": 7.5, "unit": "mA"}
